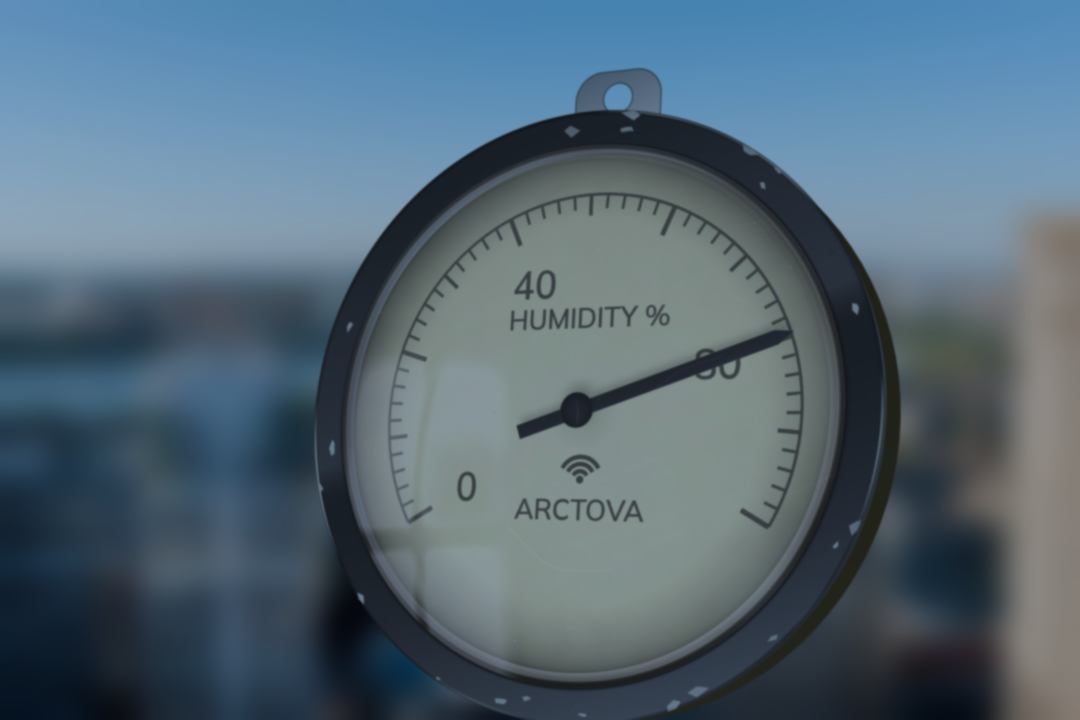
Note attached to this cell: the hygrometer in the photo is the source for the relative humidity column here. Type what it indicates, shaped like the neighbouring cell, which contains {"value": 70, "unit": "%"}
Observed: {"value": 80, "unit": "%"}
